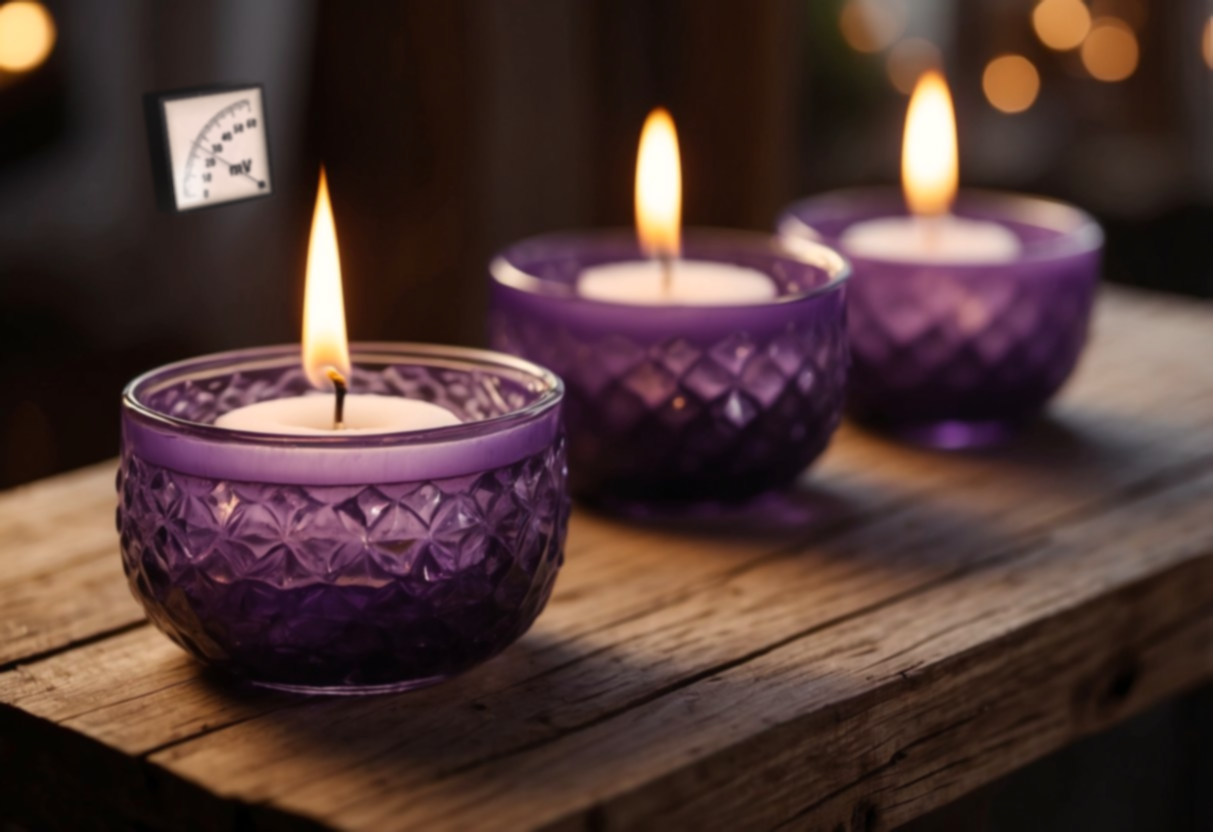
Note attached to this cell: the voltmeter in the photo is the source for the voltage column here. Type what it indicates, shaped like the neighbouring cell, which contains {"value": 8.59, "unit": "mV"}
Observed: {"value": 25, "unit": "mV"}
